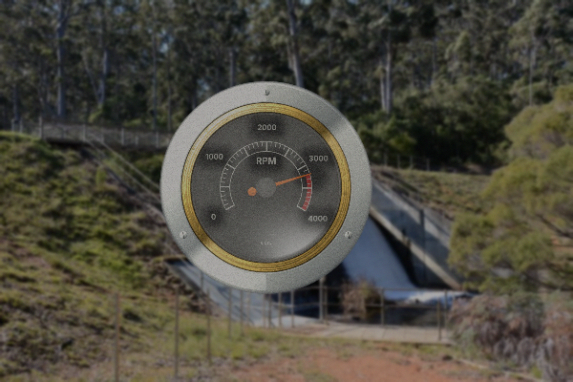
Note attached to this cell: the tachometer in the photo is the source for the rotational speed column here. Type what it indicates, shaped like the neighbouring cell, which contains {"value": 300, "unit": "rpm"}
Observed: {"value": 3200, "unit": "rpm"}
